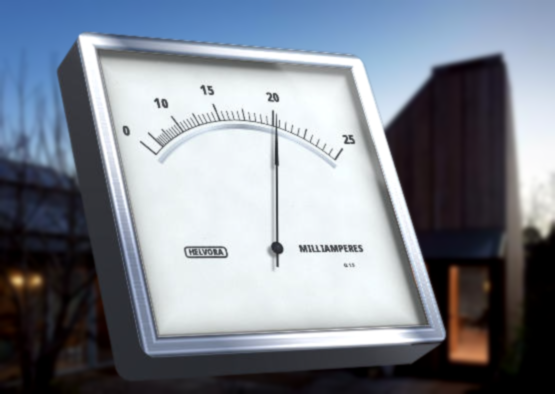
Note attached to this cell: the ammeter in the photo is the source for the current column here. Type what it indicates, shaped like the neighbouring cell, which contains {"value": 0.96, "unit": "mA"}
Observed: {"value": 20, "unit": "mA"}
